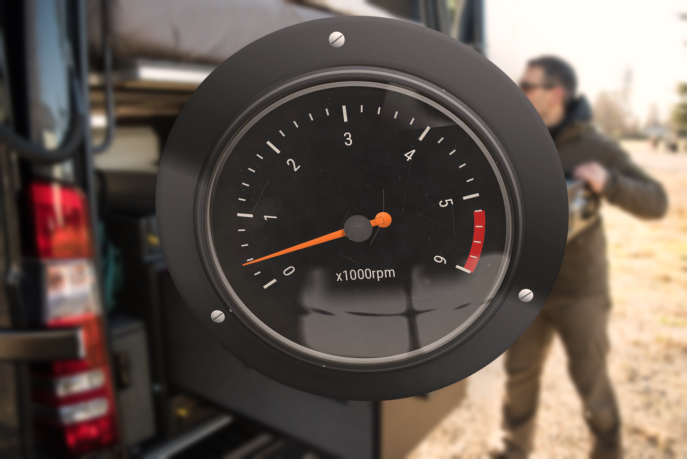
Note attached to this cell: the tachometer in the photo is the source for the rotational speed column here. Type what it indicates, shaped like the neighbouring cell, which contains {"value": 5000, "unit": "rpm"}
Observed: {"value": 400, "unit": "rpm"}
